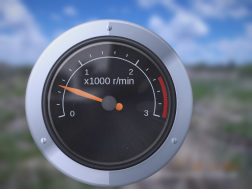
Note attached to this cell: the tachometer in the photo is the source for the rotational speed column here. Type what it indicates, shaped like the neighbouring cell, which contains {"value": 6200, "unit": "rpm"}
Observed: {"value": 500, "unit": "rpm"}
